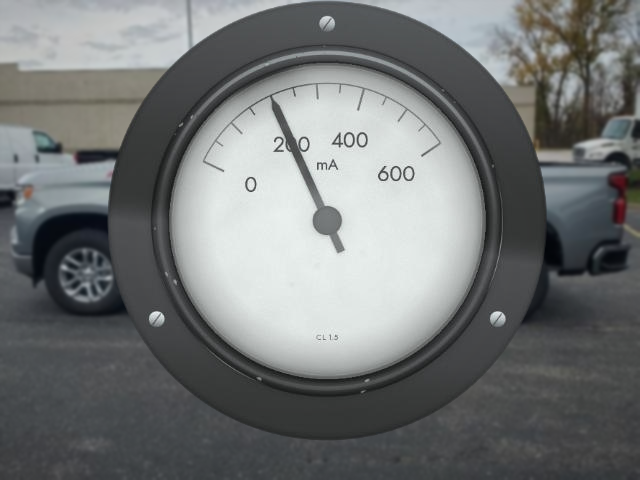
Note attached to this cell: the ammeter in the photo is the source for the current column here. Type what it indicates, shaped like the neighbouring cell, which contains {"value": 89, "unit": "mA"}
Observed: {"value": 200, "unit": "mA"}
